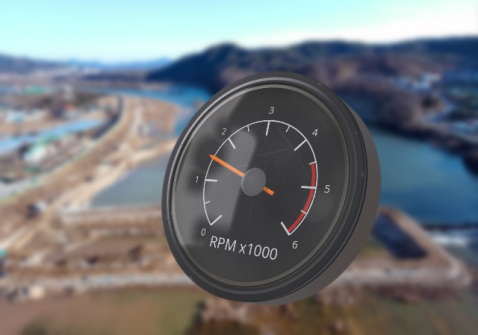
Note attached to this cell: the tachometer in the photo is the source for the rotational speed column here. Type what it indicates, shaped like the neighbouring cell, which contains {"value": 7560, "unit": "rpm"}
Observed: {"value": 1500, "unit": "rpm"}
